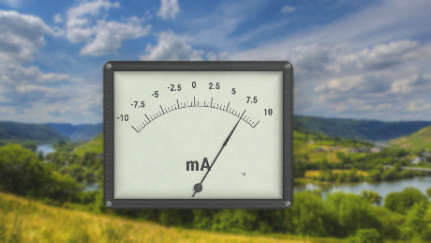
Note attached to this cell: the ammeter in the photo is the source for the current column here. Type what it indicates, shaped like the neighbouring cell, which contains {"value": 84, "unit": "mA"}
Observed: {"value": 7.5, "unit": "mA"}
